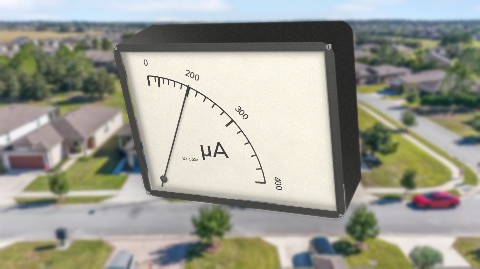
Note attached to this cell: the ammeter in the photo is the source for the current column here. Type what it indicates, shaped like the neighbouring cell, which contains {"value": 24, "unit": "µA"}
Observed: {"value": 200, "unit": "µA"}
